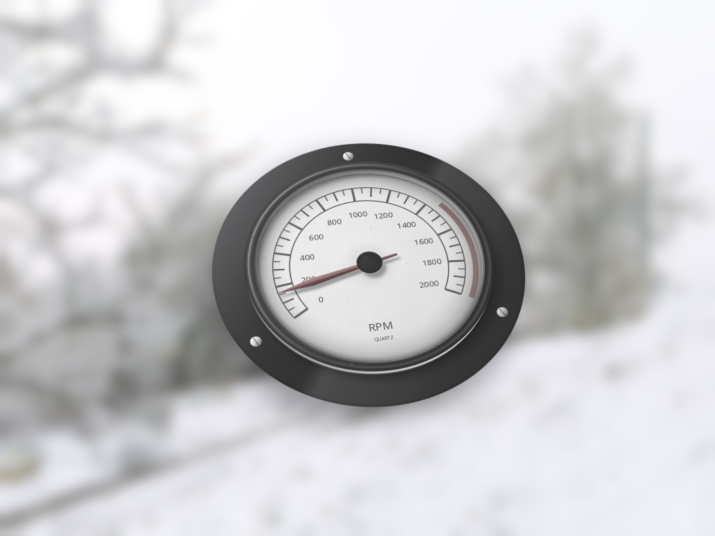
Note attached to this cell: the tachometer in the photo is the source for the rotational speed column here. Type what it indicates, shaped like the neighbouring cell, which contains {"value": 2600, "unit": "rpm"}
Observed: {"value": 150, "unit": "rpm"}
